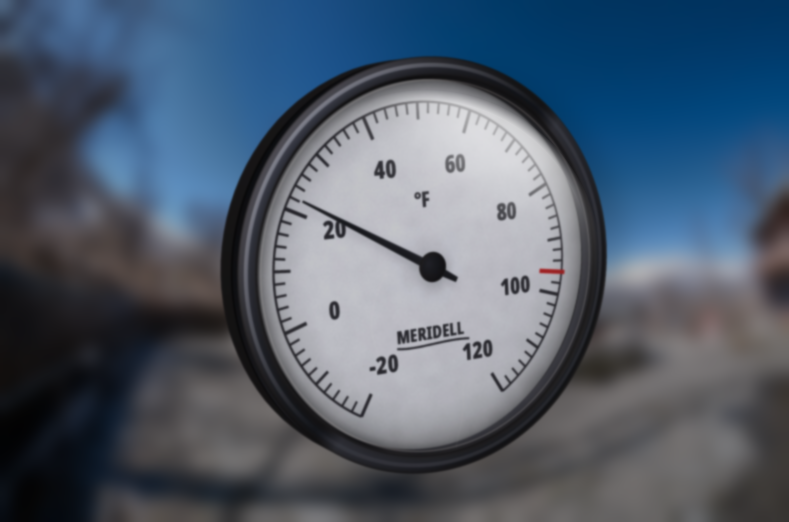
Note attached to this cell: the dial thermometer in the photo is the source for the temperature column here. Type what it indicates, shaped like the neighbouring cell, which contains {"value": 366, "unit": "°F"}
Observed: {"value": 22, "unit": "°F"}
